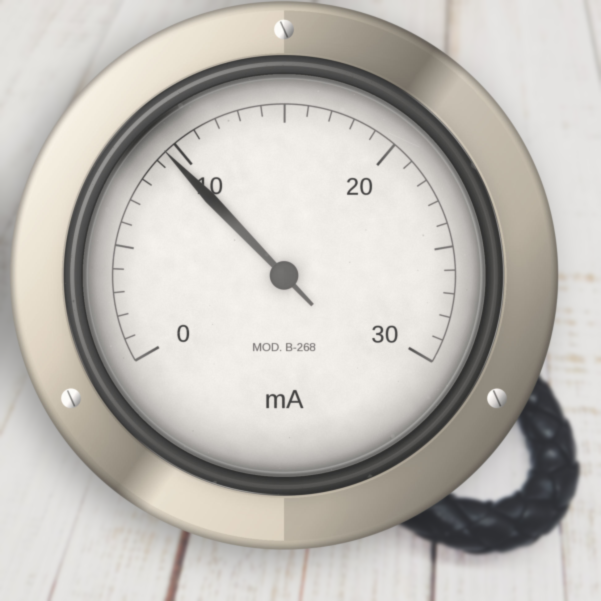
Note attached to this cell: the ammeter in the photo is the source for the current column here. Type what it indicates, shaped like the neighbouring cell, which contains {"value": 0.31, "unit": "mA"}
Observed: {"value": 9.5, "unit": "mA"}
